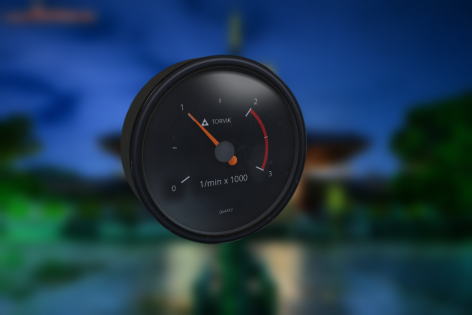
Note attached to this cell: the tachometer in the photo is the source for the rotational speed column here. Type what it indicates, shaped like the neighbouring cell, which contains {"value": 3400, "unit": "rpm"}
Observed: {"value": 1000, "unit": "rpm"}
